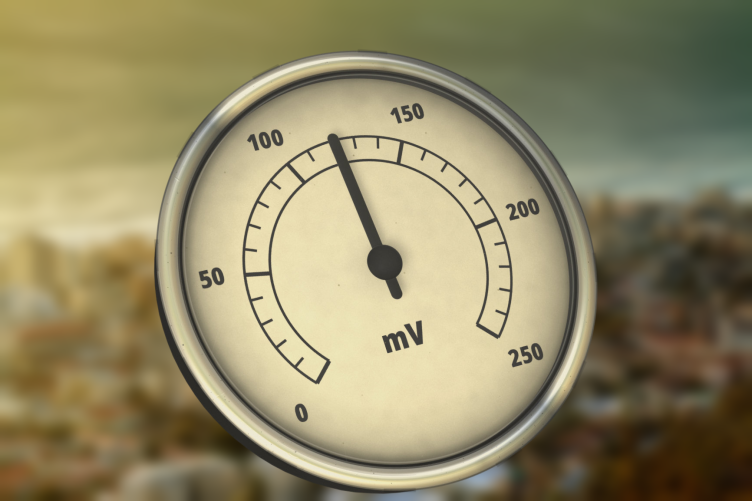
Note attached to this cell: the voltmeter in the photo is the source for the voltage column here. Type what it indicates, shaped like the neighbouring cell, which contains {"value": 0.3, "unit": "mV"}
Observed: {"value": 120, "unit": "mV"}
